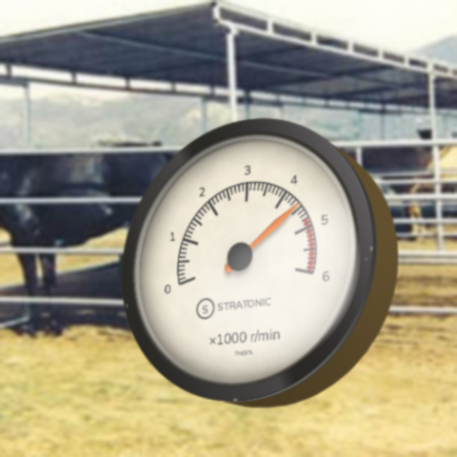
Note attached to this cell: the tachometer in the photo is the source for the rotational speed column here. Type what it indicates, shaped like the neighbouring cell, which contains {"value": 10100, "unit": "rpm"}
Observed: {"value": 4500, "unit": "rpm"}
